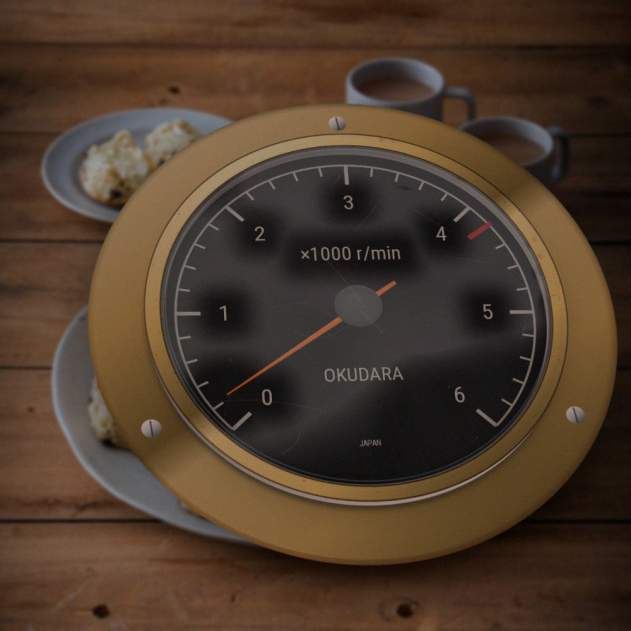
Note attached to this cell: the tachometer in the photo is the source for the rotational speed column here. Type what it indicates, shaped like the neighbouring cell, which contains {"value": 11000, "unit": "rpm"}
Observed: {"value": 200, "unit": "rpm"}
